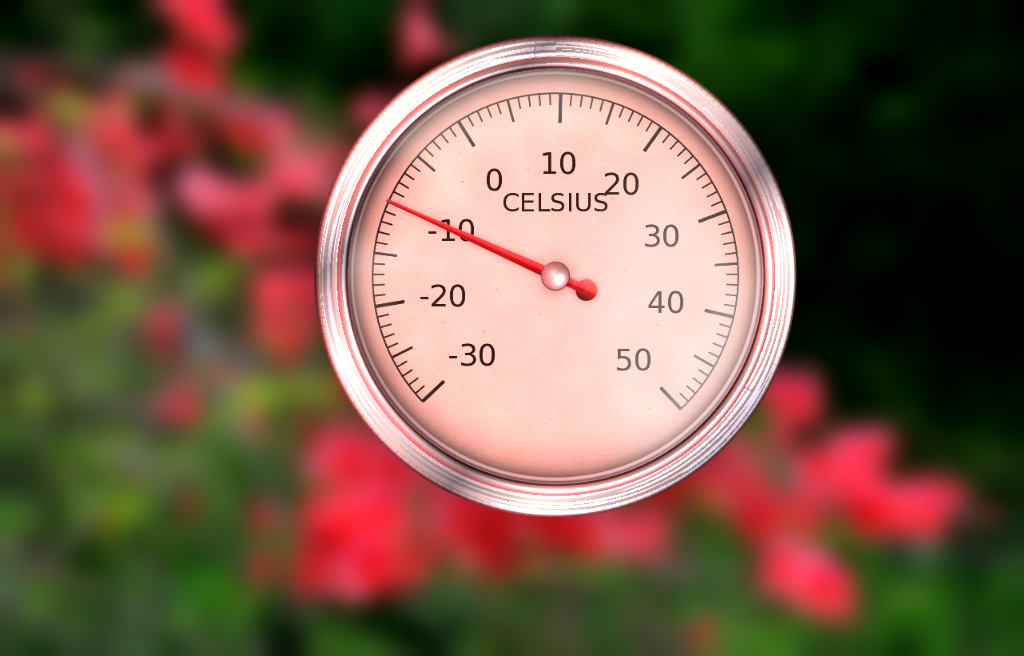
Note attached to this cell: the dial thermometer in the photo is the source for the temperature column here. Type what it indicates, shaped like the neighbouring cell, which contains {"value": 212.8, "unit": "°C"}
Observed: {"value": -10, "unit": "°C"}
